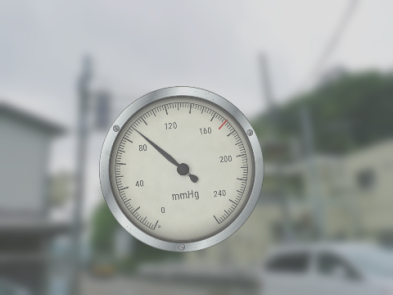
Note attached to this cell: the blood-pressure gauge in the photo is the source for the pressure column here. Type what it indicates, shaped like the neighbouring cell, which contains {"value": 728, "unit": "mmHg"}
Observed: {"value": 90, "unit": "mmHg"}
